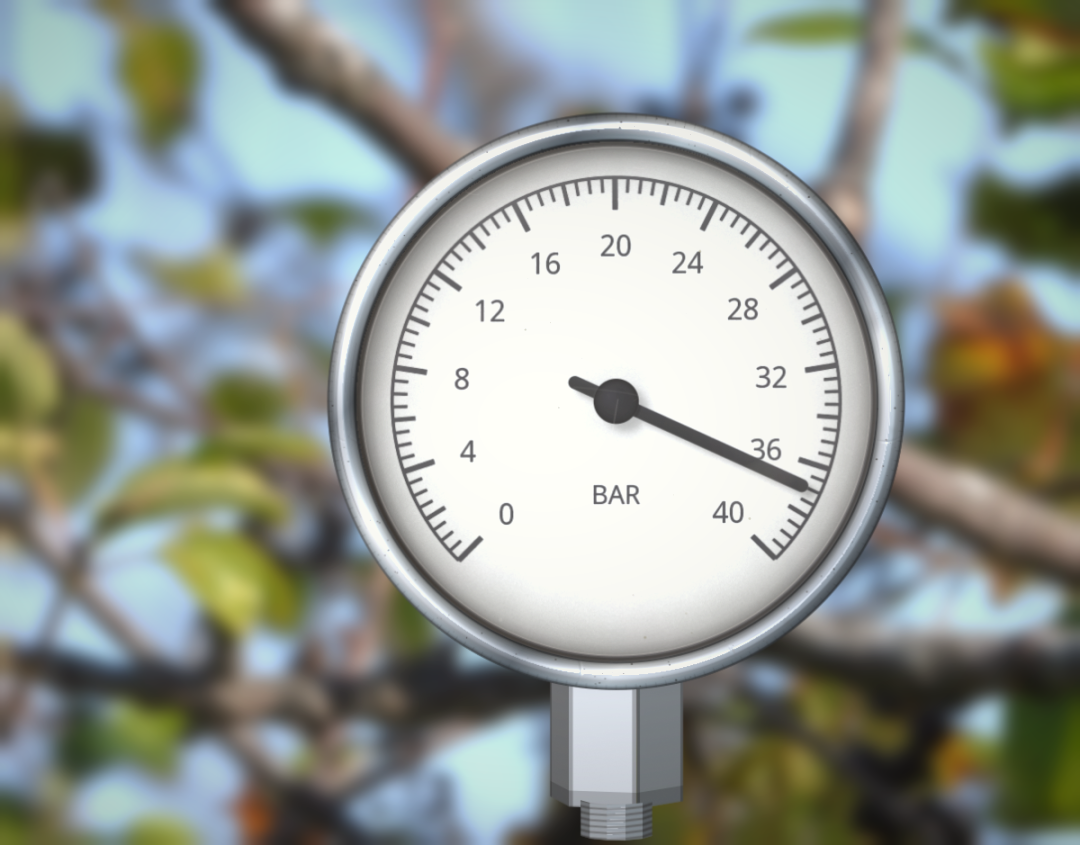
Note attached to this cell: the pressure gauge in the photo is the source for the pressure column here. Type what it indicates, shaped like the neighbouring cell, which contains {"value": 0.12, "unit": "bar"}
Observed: {"value": 37, "unit": "bar"}
